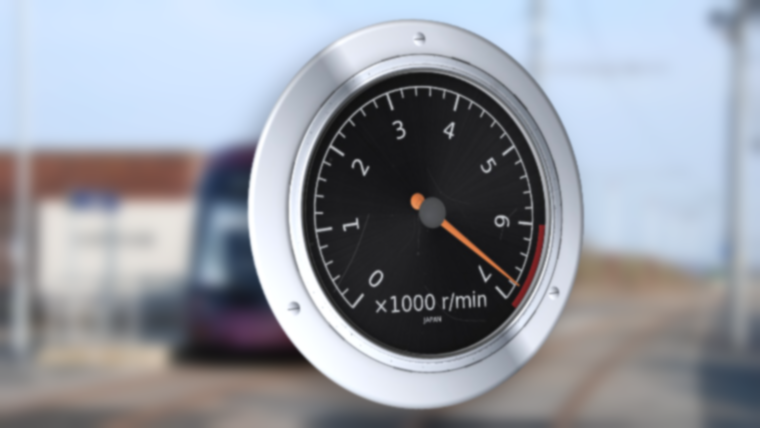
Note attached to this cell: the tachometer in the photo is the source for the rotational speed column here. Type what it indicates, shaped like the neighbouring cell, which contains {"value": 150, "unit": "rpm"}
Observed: {"value": 6800, "unit": "rpm"}
